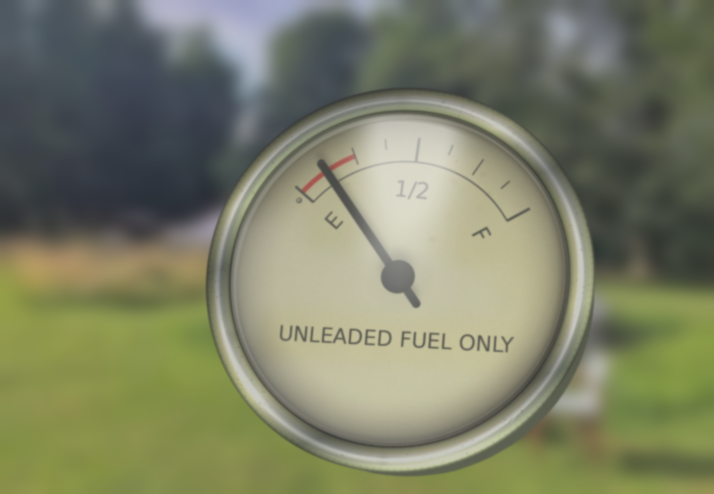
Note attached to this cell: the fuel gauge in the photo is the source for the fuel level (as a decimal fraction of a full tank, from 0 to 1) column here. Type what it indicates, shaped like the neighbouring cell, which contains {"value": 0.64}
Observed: {"value": 0.125}
